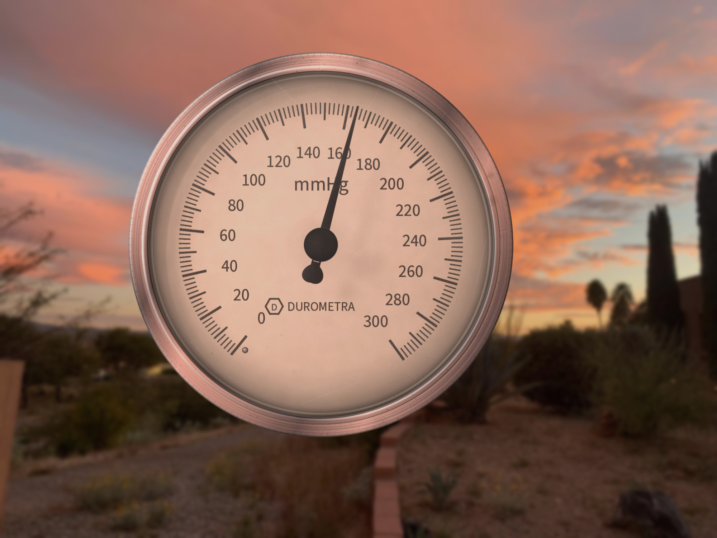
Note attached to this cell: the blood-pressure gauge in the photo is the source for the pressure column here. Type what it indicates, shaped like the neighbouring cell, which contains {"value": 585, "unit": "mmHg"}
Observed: {"value": 164, "unit": "mmHg"}
